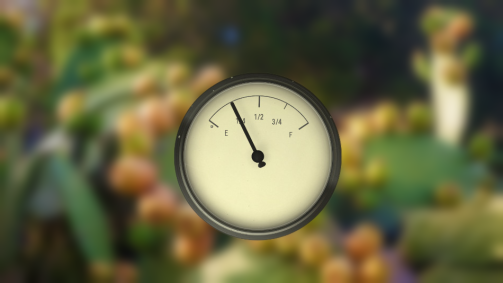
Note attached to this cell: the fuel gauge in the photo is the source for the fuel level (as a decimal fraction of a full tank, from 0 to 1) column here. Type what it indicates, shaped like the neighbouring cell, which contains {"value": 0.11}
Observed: {"value": 0.25}
